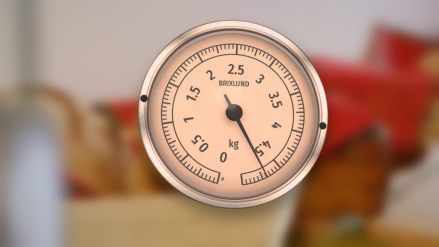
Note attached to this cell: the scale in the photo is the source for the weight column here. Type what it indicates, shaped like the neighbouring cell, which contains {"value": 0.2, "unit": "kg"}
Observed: {"value": 4.7, "unit": "kg"}
